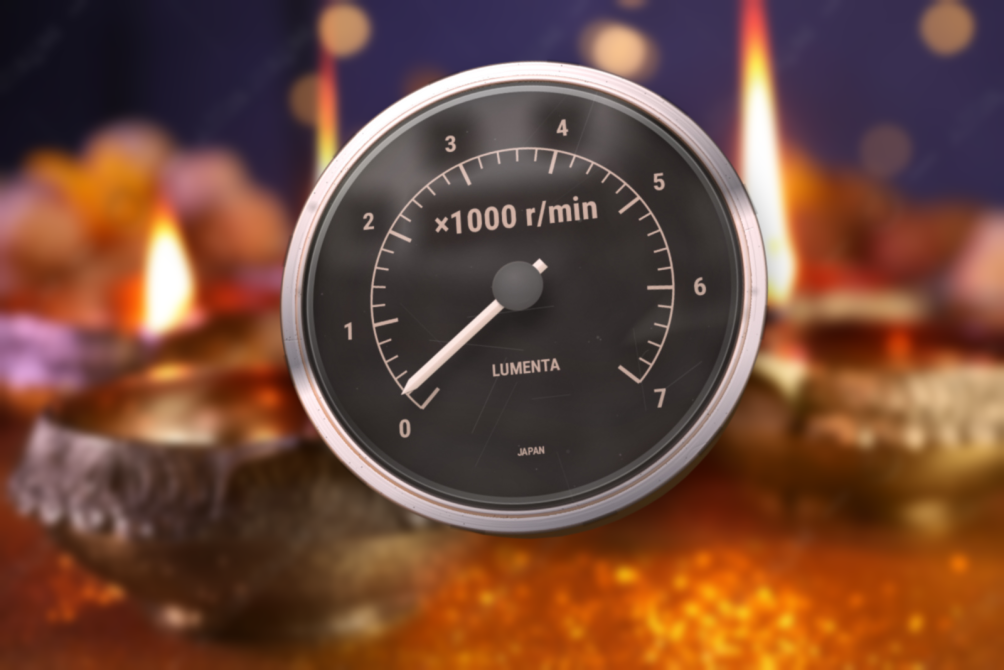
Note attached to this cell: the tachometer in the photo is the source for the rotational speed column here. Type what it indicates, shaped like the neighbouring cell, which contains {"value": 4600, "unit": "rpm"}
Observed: {"value": 200, "unit": "rpm"}
